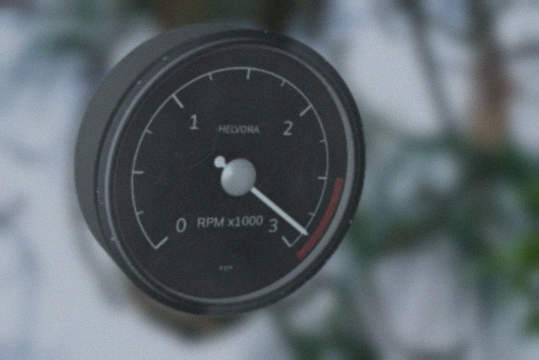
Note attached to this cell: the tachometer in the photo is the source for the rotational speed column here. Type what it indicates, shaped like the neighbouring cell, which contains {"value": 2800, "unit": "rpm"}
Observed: {"value": 2875, "unit": "rpm"}
